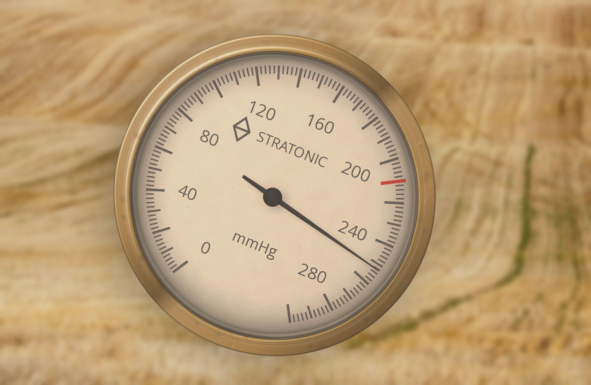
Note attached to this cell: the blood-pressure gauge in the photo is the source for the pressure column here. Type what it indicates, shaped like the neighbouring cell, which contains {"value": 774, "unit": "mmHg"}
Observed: {"value": 252, "unit": "mmHg"}
